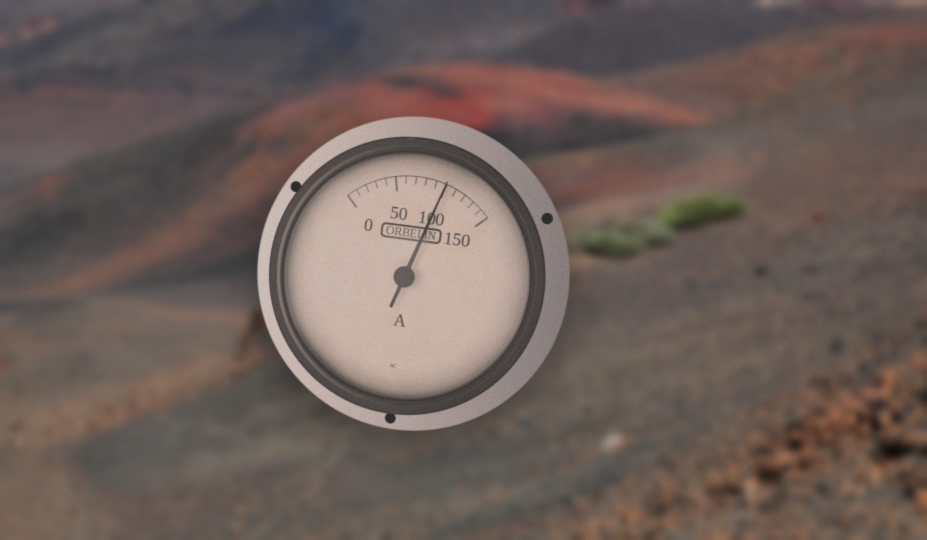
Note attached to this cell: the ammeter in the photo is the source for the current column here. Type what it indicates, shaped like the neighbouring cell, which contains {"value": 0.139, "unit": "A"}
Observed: {"value": 100, "unit": "A"}
